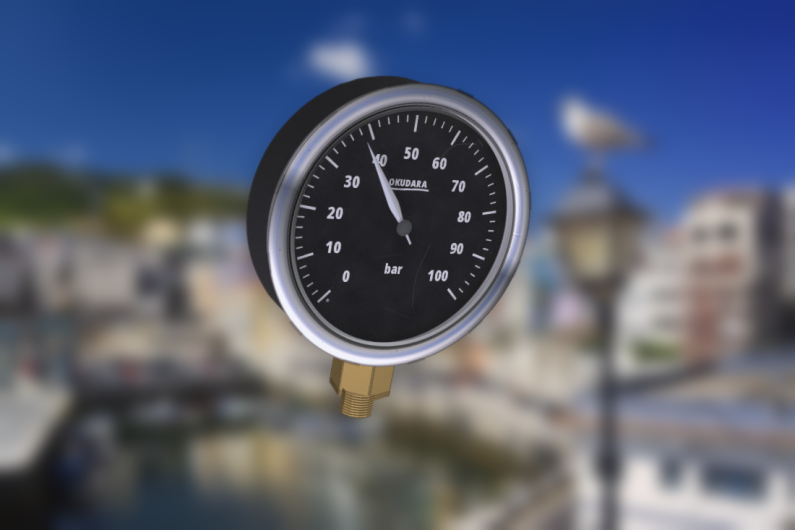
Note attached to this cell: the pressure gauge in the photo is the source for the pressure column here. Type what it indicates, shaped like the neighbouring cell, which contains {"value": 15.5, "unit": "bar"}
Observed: {"value": 38, "unit": "bar"}
